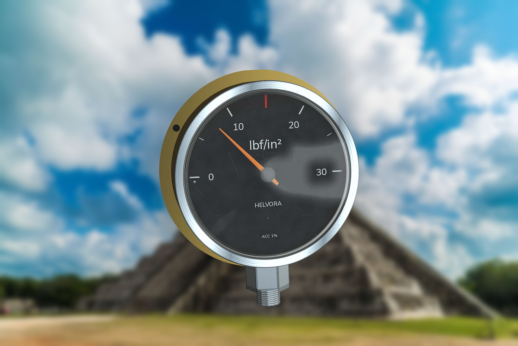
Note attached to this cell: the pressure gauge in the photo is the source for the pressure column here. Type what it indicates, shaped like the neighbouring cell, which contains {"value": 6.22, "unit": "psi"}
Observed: {"value": 7.5, "unit": "psi"}
